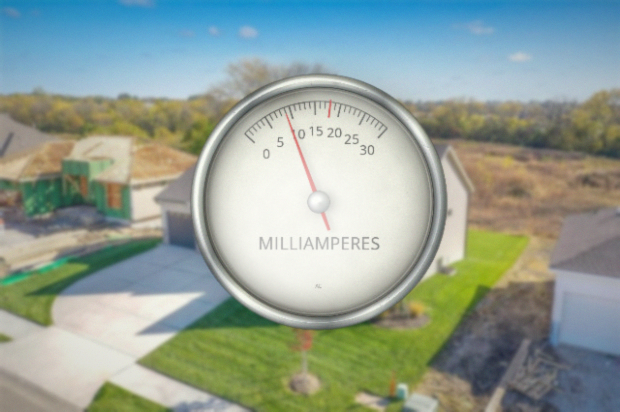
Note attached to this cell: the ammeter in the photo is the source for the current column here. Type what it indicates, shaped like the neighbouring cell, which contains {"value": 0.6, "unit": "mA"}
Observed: {"value": 9, "unit": "mA"}
